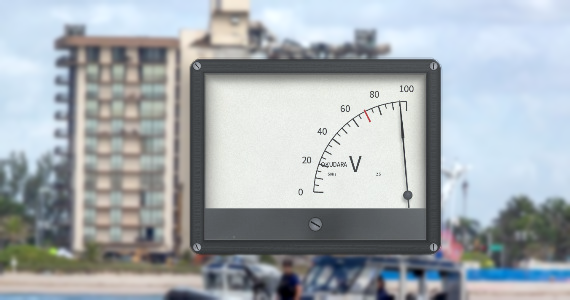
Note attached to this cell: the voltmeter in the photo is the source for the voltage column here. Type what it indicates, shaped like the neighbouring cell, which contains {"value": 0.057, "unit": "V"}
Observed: {"value": 95, "unit": "V"}
